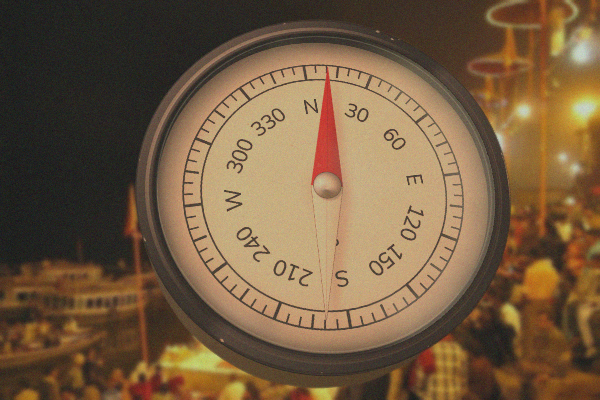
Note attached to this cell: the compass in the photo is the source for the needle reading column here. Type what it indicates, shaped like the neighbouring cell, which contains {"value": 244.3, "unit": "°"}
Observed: {"value": 10, "unit": "°"}
